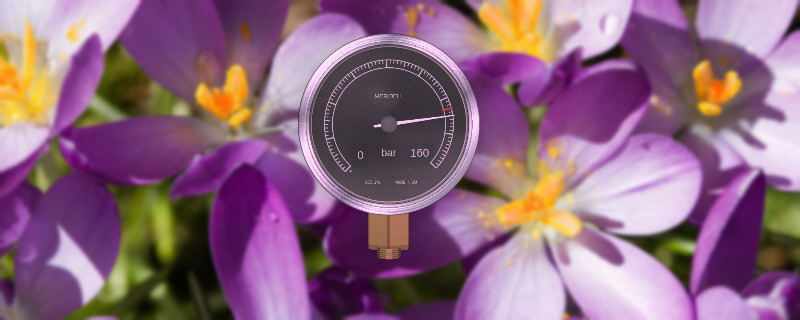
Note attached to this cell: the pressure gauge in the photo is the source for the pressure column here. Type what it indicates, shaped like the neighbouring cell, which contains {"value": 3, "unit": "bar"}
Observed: {"value": 130, "unit": "bar"}
